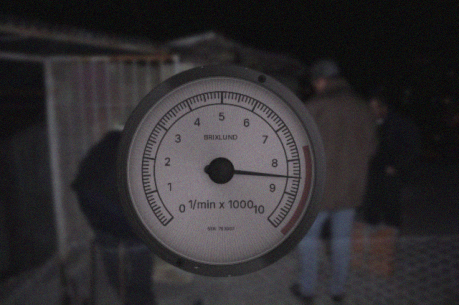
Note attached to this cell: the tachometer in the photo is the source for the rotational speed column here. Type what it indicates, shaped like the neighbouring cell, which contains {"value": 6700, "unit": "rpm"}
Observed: {"value": 8500, "unit": "rpm"}
